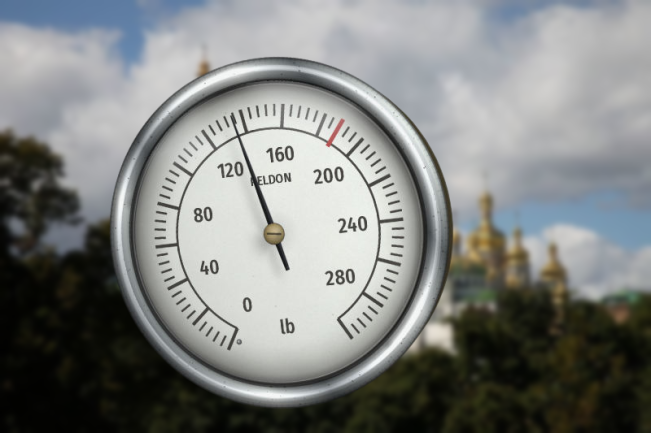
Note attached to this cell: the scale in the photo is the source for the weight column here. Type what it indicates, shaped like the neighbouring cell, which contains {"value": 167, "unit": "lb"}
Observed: {"value": 136, "unit": "lb"}
